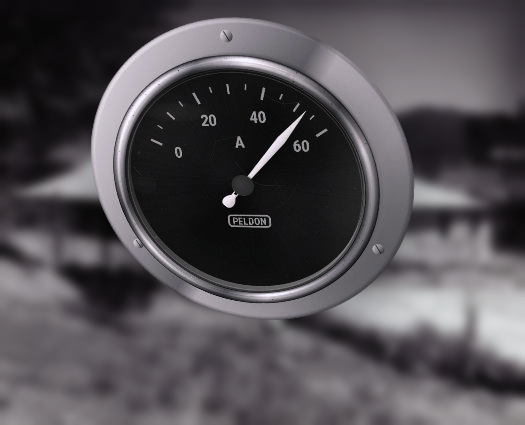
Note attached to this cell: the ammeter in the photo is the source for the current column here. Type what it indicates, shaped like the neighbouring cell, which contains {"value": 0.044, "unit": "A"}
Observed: {"value": 52.5, "unit": "A"}
